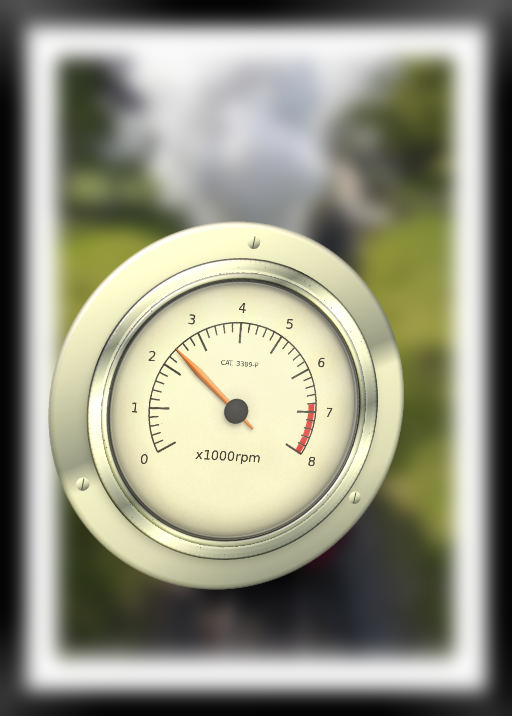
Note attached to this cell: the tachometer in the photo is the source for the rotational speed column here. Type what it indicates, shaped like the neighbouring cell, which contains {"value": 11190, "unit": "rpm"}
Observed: {"value": 2400, "unit": "rpm"}
